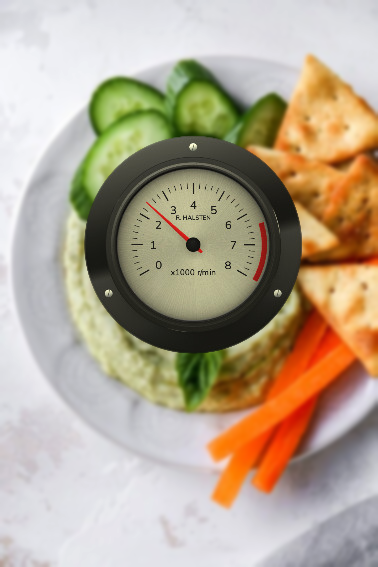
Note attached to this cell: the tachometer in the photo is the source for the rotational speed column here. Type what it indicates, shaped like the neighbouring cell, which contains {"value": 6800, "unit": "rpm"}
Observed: {"value": 2400, "unit": "rpm"}
